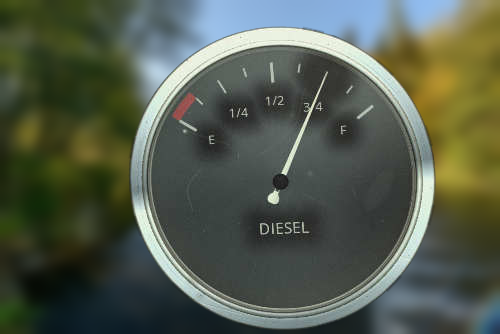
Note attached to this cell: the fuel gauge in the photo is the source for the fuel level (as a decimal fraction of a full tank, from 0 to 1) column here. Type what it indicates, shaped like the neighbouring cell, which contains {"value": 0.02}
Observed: {"value": 0.75}
